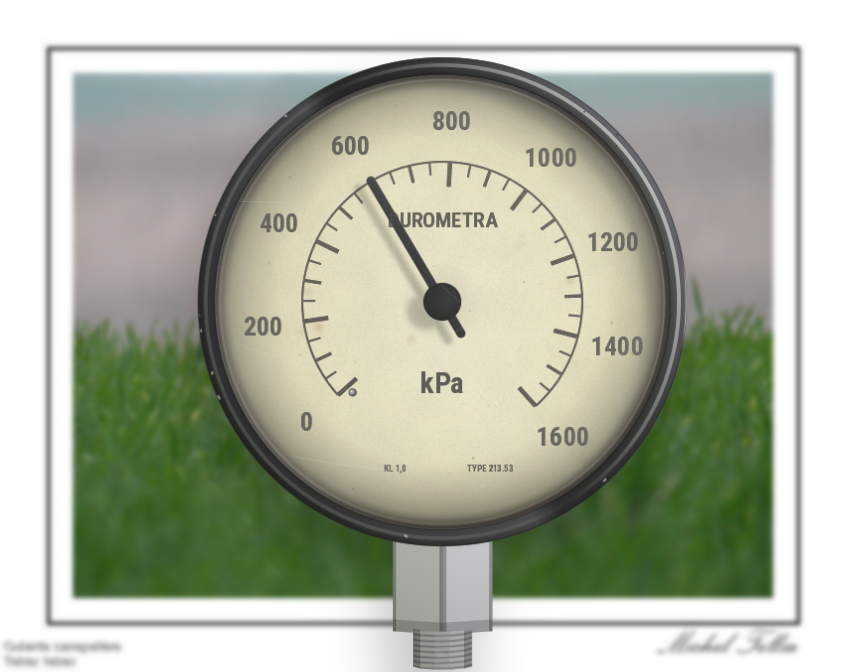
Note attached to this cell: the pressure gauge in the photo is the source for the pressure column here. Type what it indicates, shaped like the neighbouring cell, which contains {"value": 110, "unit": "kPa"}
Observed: {"value": 600, "unit": "kPa"}
